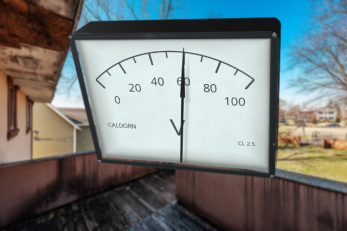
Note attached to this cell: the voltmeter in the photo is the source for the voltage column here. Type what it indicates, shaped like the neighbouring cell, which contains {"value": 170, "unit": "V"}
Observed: {"value": 60, "unit": "V"}
